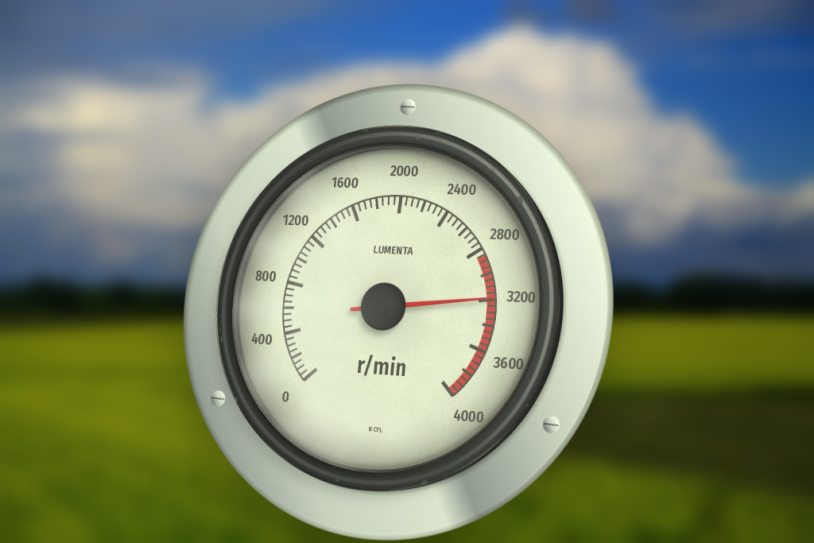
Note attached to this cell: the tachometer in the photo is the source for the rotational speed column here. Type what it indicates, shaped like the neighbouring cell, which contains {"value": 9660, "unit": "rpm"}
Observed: {"value": 3200, "unit": "rpm"}
